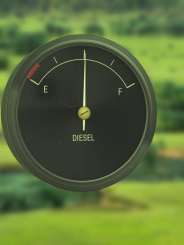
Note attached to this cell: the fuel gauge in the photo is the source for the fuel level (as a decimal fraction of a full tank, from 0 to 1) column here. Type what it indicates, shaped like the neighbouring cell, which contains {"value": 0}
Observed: {"value": 0.5}
